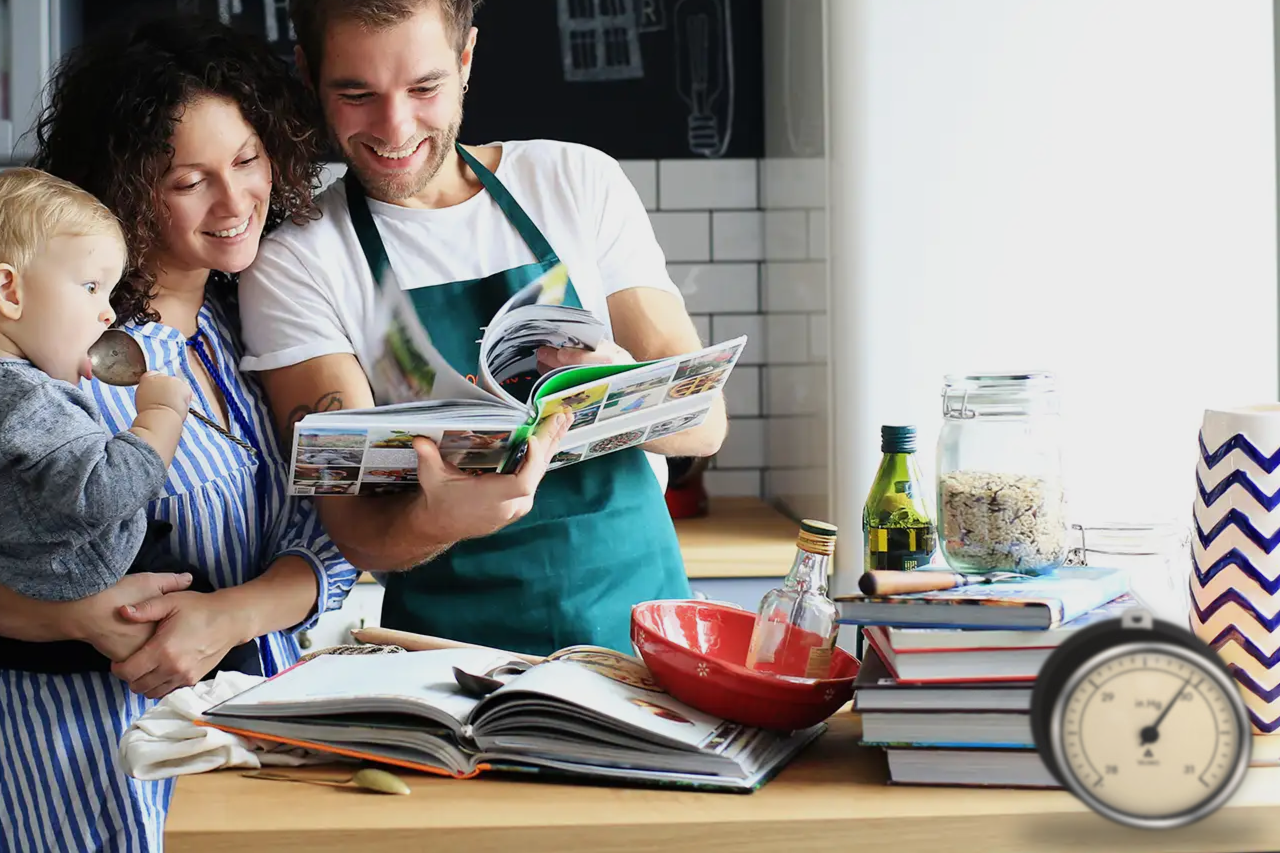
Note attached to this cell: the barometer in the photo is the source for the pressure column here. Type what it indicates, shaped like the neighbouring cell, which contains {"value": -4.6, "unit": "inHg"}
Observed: {"value": 29.9, "unit": "inHg"}
